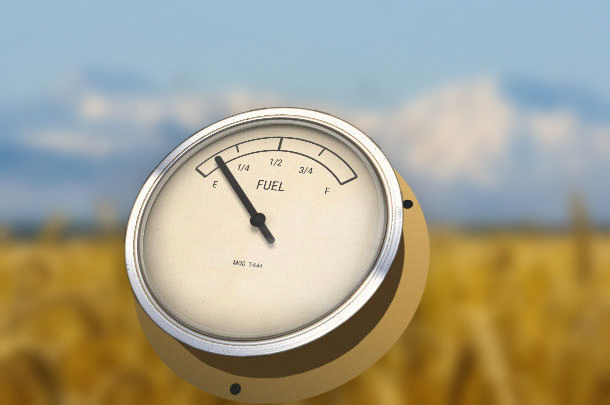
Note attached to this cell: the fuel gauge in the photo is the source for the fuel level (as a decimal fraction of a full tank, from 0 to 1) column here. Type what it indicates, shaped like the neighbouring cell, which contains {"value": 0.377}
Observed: {"value": 0.125}
